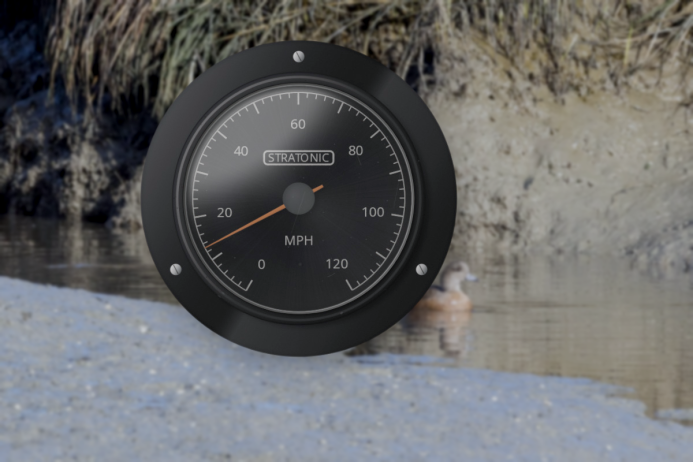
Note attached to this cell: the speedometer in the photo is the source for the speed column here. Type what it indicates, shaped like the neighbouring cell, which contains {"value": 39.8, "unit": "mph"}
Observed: {"value": 13, "unit": "mph"}
